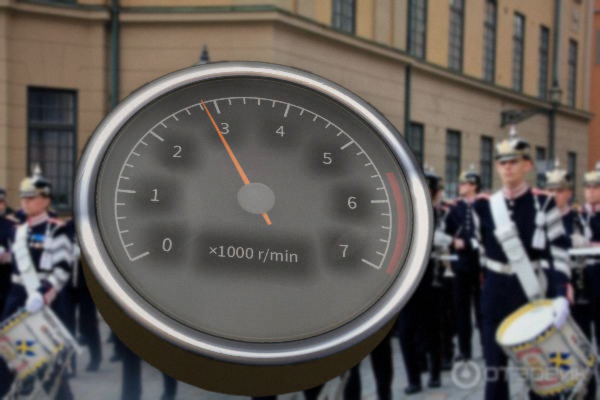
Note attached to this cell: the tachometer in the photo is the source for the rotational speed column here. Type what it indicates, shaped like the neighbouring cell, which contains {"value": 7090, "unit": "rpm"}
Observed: {"value": 2800, "unit": "rpm"}
